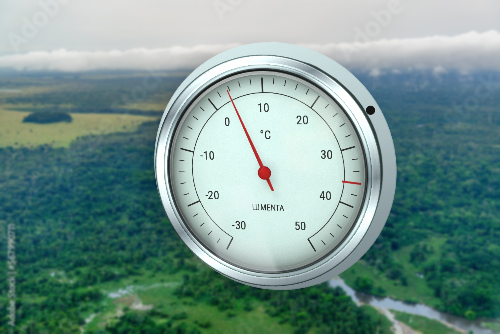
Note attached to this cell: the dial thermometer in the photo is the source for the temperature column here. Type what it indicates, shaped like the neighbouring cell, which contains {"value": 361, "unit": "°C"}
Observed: {"value": 4, "unit": "°C"}
